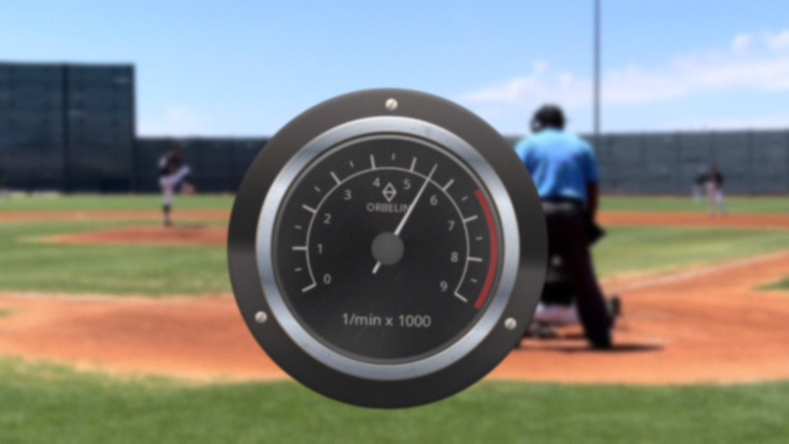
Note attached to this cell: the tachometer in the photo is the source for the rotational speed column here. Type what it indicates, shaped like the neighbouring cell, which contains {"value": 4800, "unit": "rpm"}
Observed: {"value": 5500, "unit": "rpm"}
